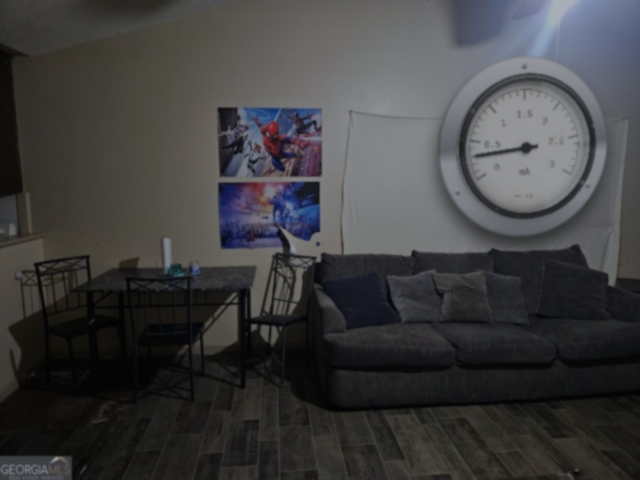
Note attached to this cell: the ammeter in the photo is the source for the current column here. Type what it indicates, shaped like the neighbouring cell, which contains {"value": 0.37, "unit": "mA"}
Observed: {"value": 0.3, "unit": "mA"}
